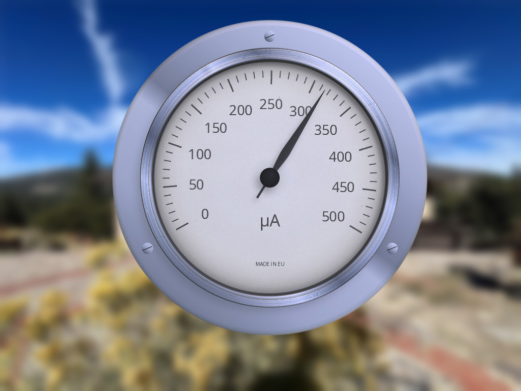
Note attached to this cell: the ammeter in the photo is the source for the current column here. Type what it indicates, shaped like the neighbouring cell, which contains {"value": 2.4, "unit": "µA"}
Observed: {"value": 315, "unit": "µA"}
